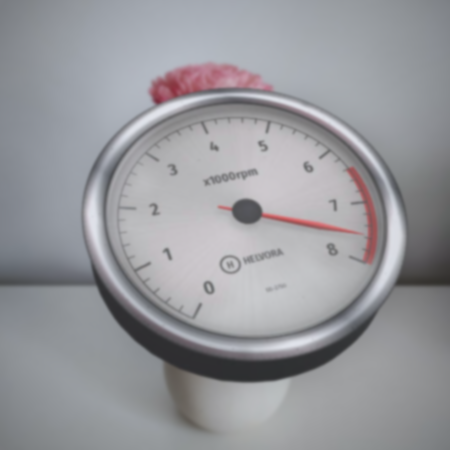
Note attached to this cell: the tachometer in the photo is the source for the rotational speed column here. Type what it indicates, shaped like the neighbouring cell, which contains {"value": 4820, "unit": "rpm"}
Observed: {"value": 7600, "unit": "rpm"}
